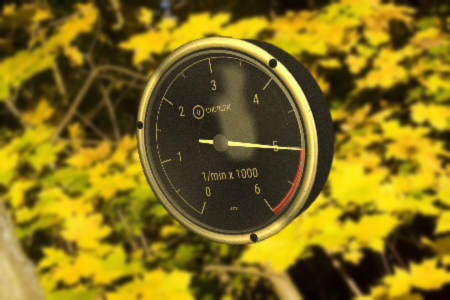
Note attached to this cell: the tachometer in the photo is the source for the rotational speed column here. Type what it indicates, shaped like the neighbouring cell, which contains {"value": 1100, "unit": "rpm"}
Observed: {"value": 5000, "unit": "rpm"}
